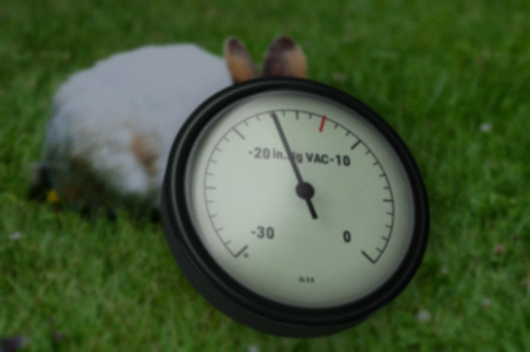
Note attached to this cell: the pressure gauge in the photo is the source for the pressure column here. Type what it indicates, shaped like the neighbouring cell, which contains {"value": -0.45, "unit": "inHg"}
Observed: {"value": -17, "unit": "inHg"}
